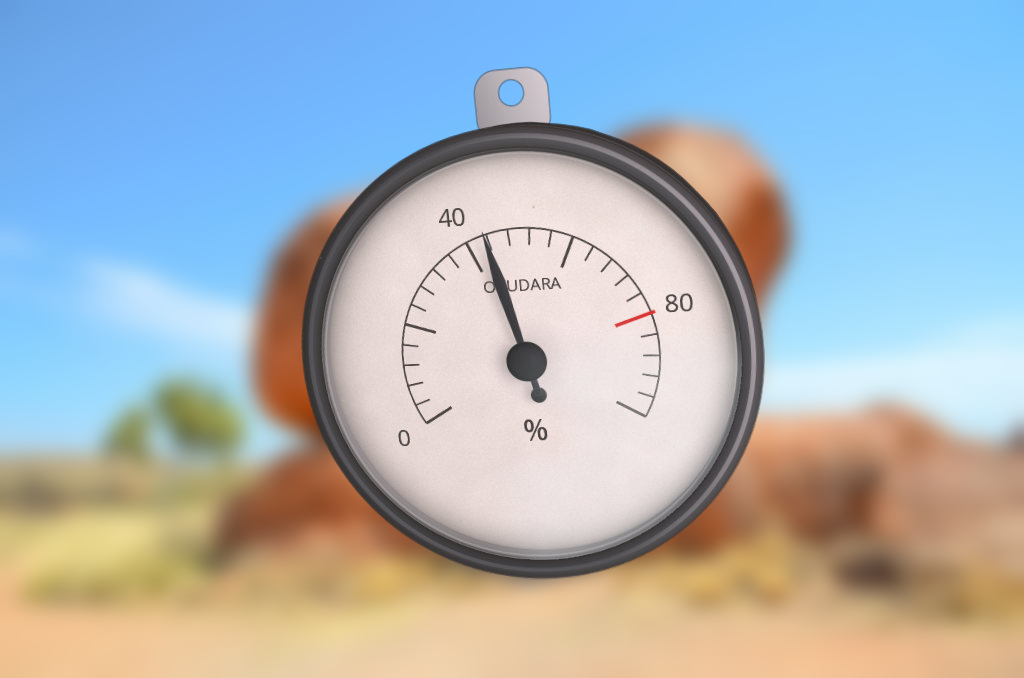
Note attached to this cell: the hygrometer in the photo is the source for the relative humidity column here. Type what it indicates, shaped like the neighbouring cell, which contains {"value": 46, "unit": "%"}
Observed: {"value": 44, "unit": "%"}
